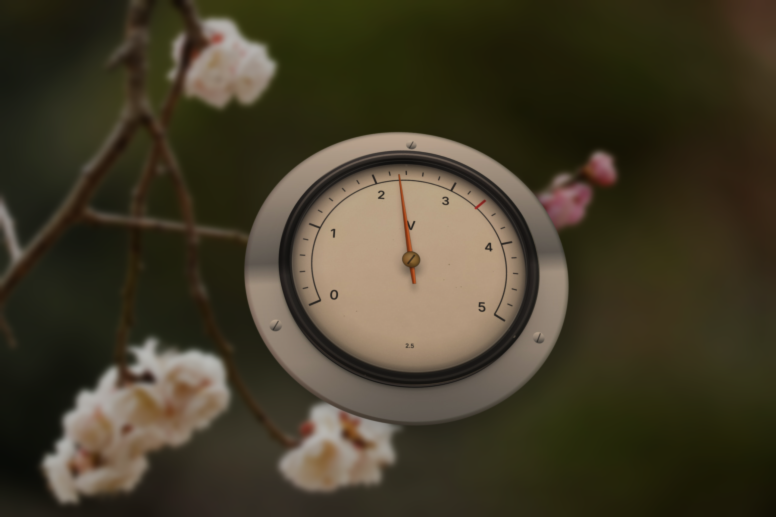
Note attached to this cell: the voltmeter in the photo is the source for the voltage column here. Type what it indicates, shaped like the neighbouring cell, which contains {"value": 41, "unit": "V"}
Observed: {"value": 2.3, "unit": "V"}
